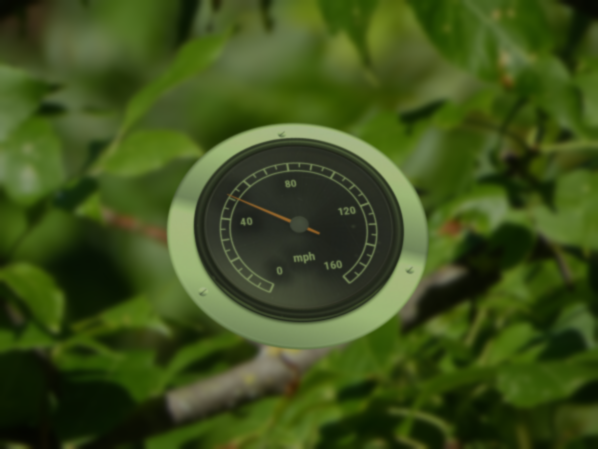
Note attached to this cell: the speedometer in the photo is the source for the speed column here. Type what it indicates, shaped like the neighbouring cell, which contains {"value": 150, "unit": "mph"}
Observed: {"value": 50, "unit": "mph"}
